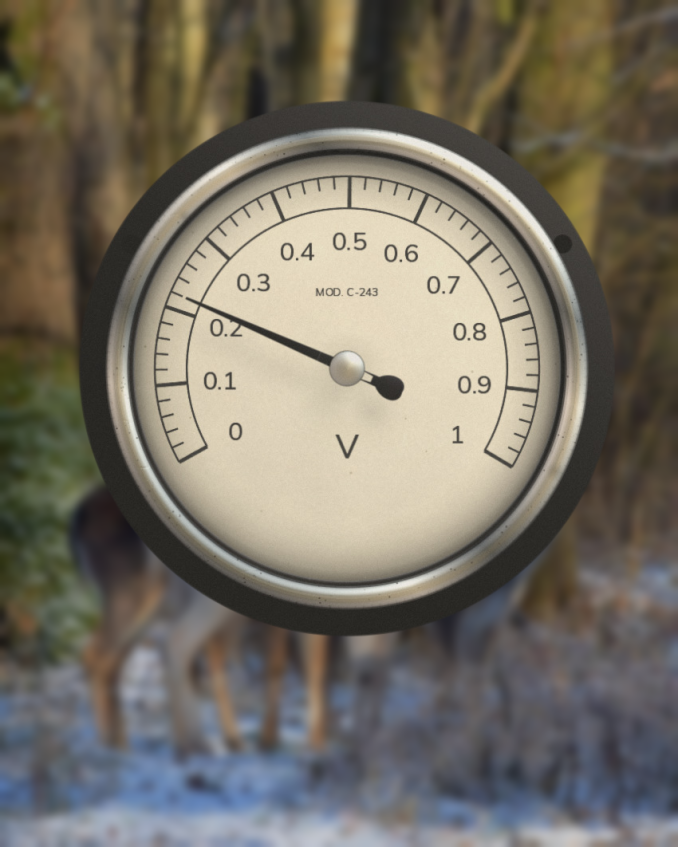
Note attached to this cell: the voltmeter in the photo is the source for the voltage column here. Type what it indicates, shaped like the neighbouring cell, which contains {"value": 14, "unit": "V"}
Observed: {"value": 0.22, "unit": "V"}
